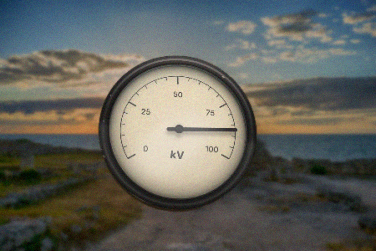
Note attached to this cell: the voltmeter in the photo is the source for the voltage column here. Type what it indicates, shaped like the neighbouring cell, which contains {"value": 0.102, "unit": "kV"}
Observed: {"value": 87.5, "unit": "kV"}
